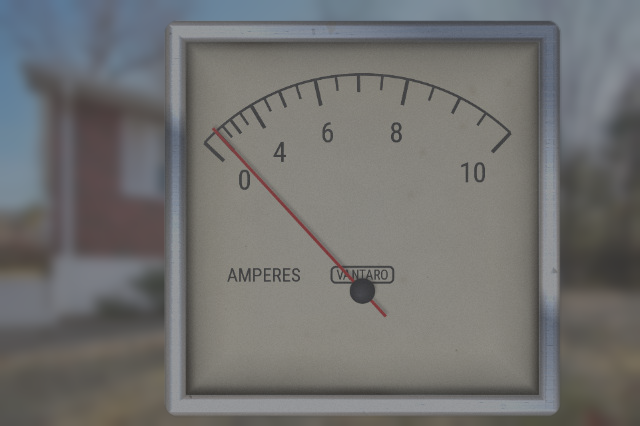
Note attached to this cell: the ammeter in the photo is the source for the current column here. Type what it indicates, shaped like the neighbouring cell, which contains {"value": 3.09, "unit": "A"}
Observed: {"value": 2, "unit": "A"}
